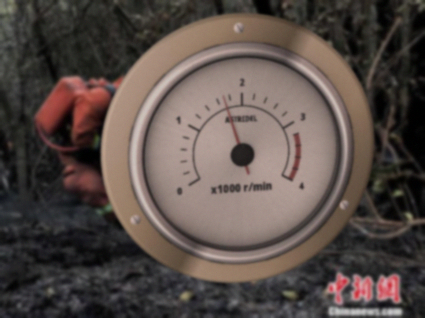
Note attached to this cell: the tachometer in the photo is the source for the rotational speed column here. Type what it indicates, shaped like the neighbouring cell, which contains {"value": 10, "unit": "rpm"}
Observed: {"value": 1700, "unit": "rpm"}
